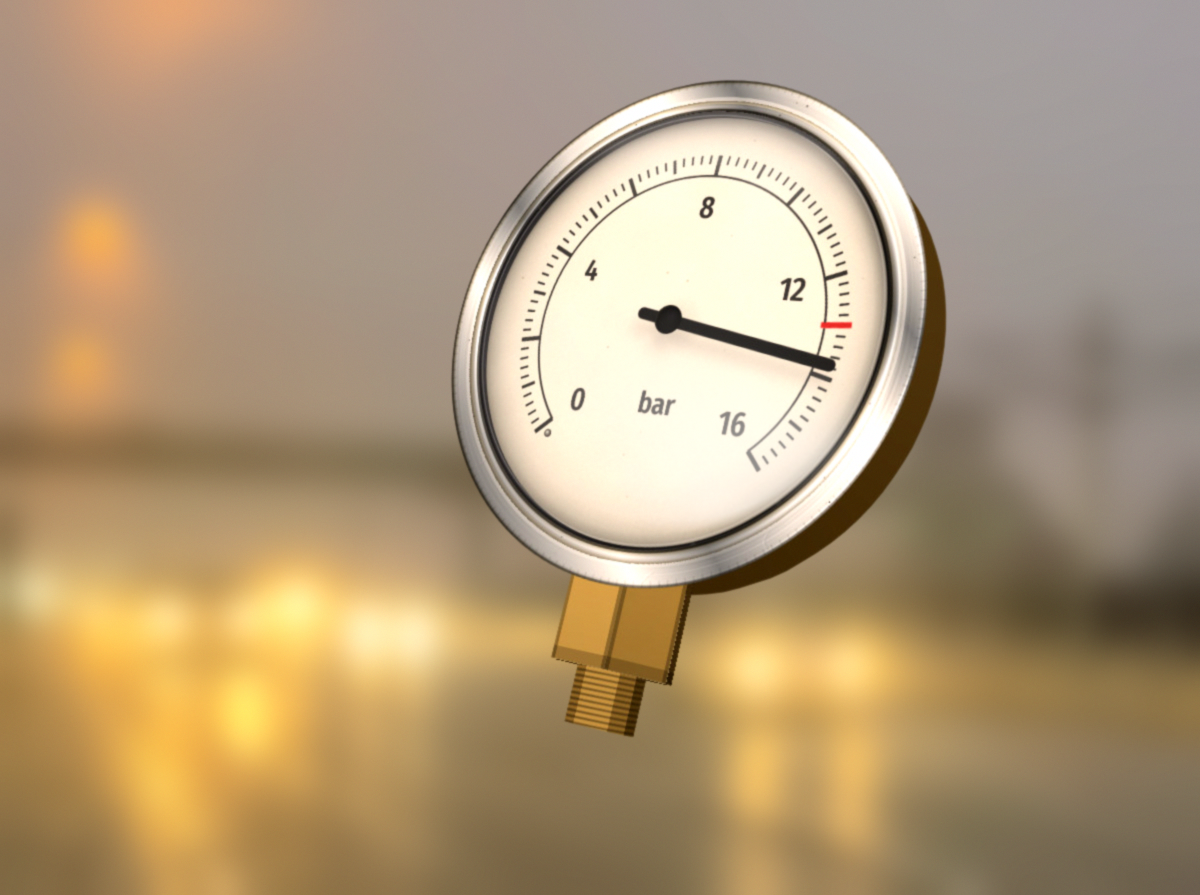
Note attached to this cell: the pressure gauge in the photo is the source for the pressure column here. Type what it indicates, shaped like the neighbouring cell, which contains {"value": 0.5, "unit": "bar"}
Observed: {"value": 13.8, "unit": "bar"}
